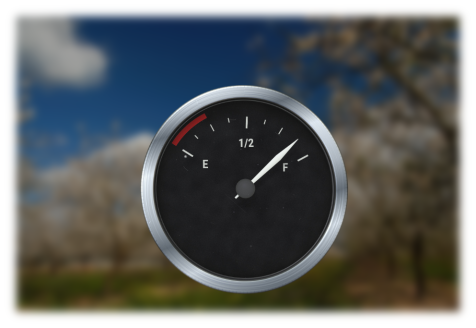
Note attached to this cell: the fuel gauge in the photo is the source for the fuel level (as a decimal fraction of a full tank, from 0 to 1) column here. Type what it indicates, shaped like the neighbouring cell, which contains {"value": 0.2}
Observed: {"value": 0.875}
